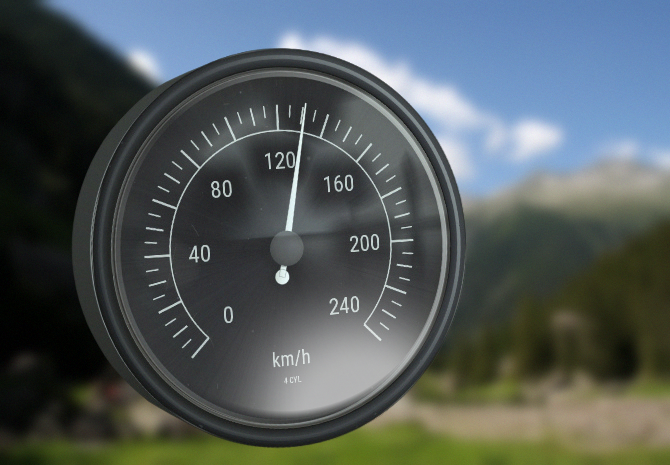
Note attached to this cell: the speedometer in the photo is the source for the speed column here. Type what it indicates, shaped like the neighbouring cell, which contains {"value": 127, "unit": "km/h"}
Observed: {"value": 130, "unit": "km/h"}
